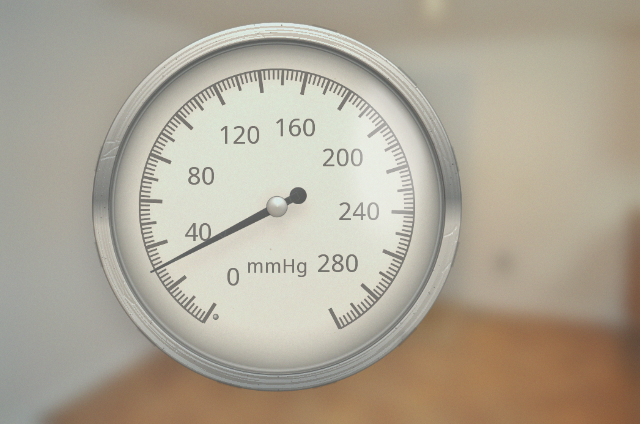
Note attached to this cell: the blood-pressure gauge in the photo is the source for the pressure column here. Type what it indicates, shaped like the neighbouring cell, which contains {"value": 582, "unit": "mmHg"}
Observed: {"value": 30, "unit": "mmHg"}
